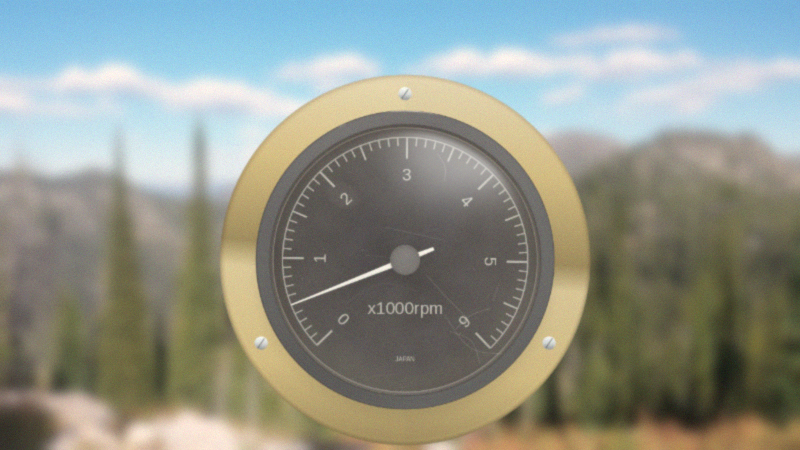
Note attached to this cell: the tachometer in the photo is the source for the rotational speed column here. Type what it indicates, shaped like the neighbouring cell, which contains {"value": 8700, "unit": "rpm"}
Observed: {"value": 500, "unit": "rpm"}
